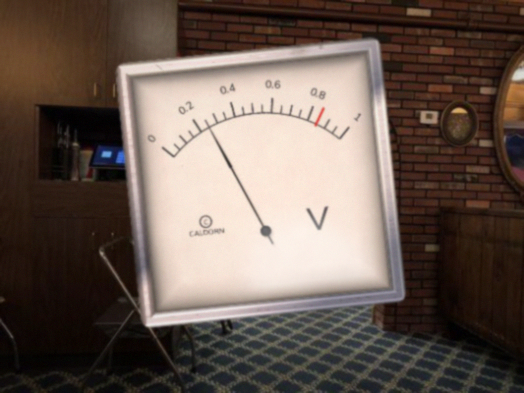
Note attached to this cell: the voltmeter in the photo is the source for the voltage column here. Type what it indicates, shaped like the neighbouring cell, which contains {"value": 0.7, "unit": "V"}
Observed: {"value": 0.25, "unit": "V"}
